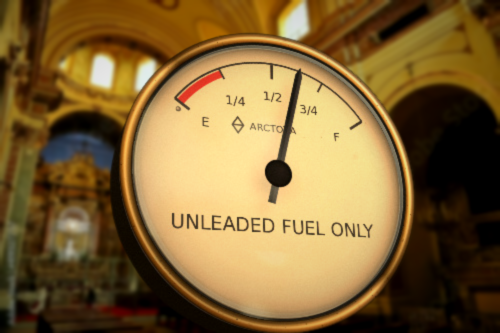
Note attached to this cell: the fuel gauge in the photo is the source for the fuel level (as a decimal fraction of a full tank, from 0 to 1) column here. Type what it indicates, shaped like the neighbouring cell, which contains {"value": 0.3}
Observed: {"value": 0.625}
